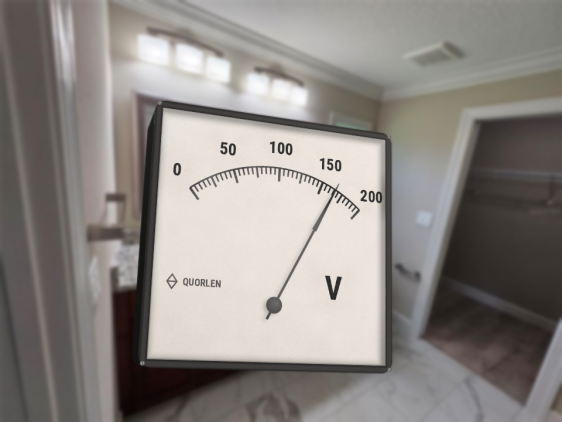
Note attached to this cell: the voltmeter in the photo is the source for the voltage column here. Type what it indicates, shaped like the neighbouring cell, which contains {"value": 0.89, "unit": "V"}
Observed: {"value": 165, "unit": "V"}
